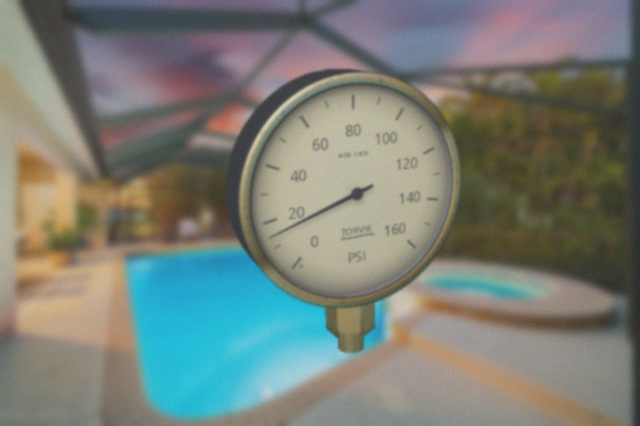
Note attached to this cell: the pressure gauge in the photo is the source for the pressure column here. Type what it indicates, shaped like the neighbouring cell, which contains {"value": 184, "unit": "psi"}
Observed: {"value": 15, "unit": "psi"}
